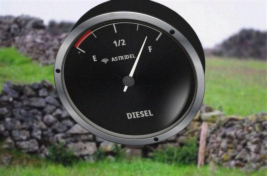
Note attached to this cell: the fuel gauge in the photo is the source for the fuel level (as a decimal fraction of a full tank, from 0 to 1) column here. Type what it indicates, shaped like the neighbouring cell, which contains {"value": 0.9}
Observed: {"value": 0.875}
